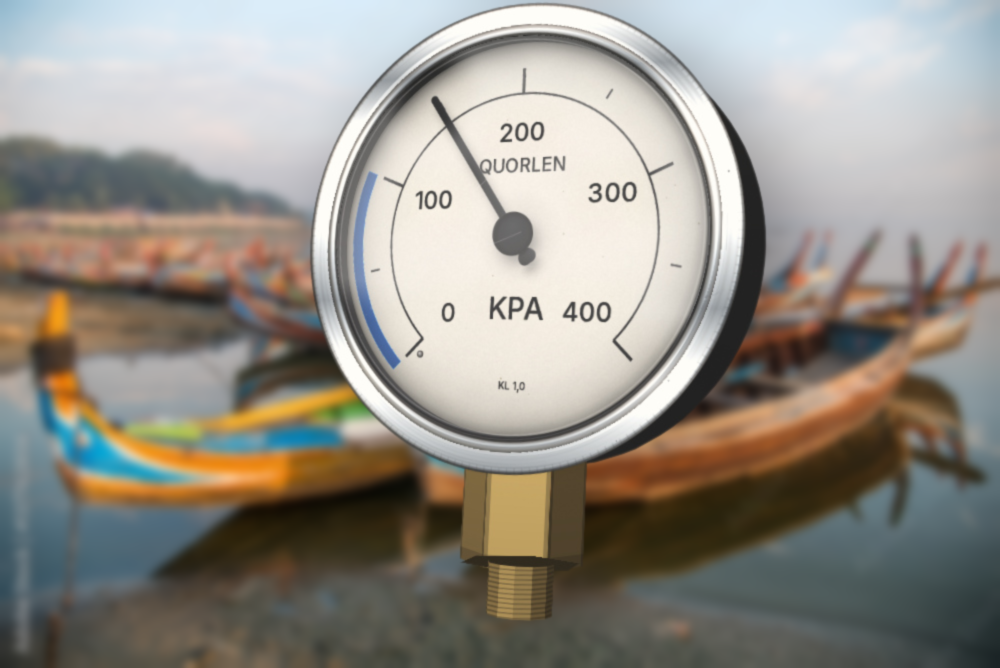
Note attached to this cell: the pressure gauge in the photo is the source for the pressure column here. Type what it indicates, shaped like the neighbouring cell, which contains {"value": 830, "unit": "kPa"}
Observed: {"value": 150, "unit": "kPa"}
